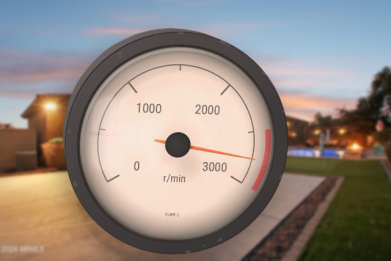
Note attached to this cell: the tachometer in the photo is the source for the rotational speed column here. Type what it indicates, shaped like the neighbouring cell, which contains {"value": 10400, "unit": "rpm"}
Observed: {"value": 2750, "unit": "rpm"}
